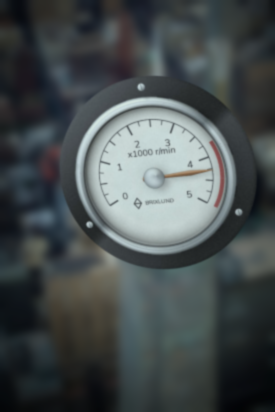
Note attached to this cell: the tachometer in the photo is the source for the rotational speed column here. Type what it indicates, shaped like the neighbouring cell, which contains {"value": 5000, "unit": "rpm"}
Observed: {"value": 4250, "unit": "rpm"}
